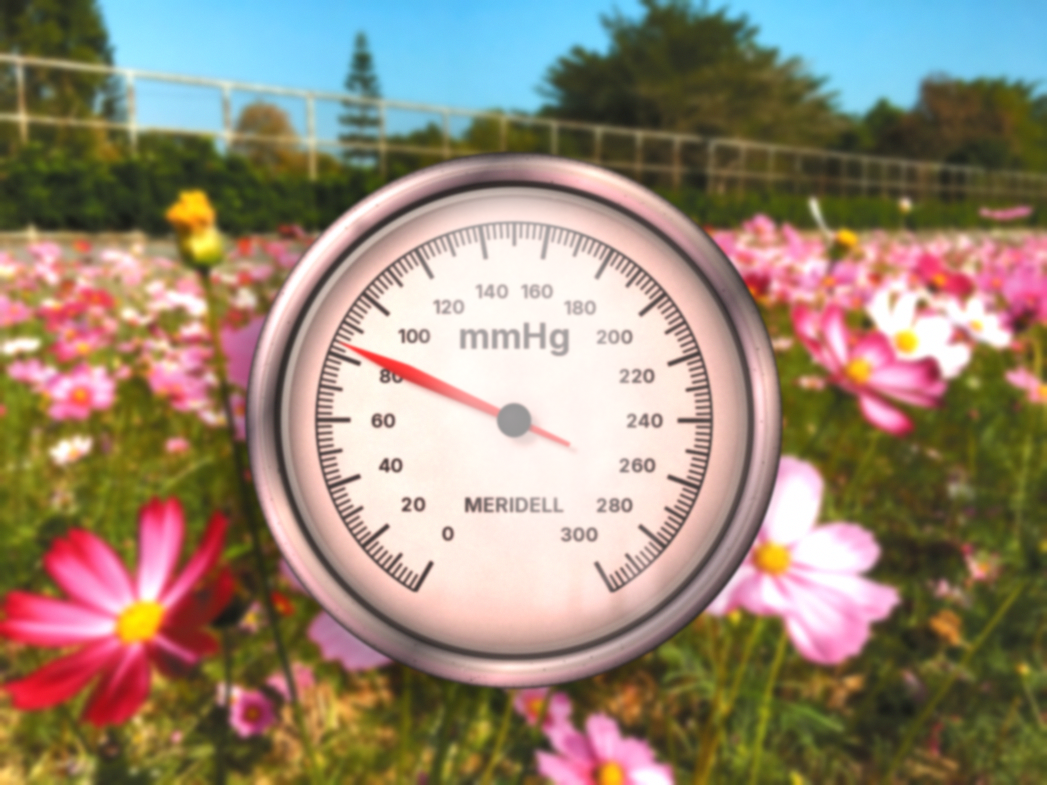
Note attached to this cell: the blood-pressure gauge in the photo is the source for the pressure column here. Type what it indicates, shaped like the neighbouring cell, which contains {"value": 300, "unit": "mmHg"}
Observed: {"value": 84, "unit": "mmHg"}
